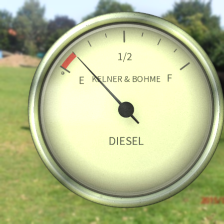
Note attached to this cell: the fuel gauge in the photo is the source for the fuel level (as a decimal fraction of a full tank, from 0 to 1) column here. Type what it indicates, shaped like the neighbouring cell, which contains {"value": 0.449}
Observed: {"value": 0.125}
